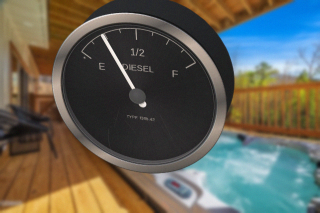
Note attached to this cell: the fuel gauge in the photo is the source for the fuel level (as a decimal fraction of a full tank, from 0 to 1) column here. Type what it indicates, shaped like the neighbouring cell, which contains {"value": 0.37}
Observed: {"value": 0.25}
